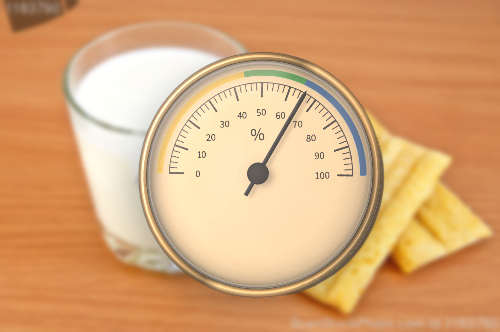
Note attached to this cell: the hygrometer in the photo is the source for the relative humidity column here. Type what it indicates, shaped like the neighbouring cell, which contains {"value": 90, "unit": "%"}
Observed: {"value": 66, "unit": "%"}
